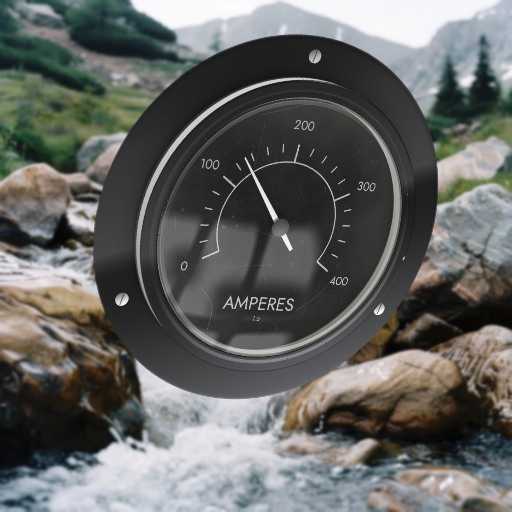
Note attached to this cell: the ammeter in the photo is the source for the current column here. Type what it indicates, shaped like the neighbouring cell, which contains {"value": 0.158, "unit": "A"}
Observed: {"value": 130, "unit": "A"}
